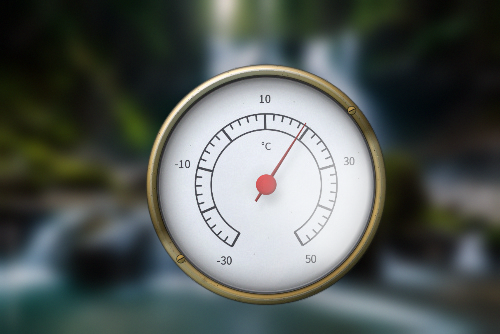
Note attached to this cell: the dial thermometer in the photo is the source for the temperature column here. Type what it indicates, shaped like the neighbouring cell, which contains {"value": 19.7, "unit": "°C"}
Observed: {"value": 19, "unit": "°C"}
